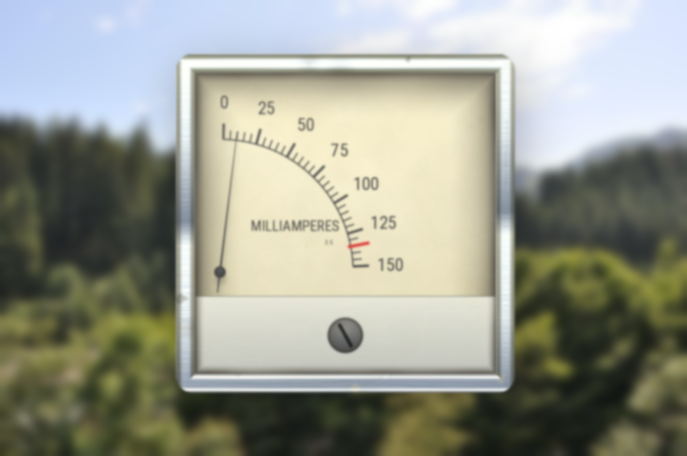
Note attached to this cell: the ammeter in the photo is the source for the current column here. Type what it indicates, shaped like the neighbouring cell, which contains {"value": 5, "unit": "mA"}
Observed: {"value": 10, "unit": "mA"}
